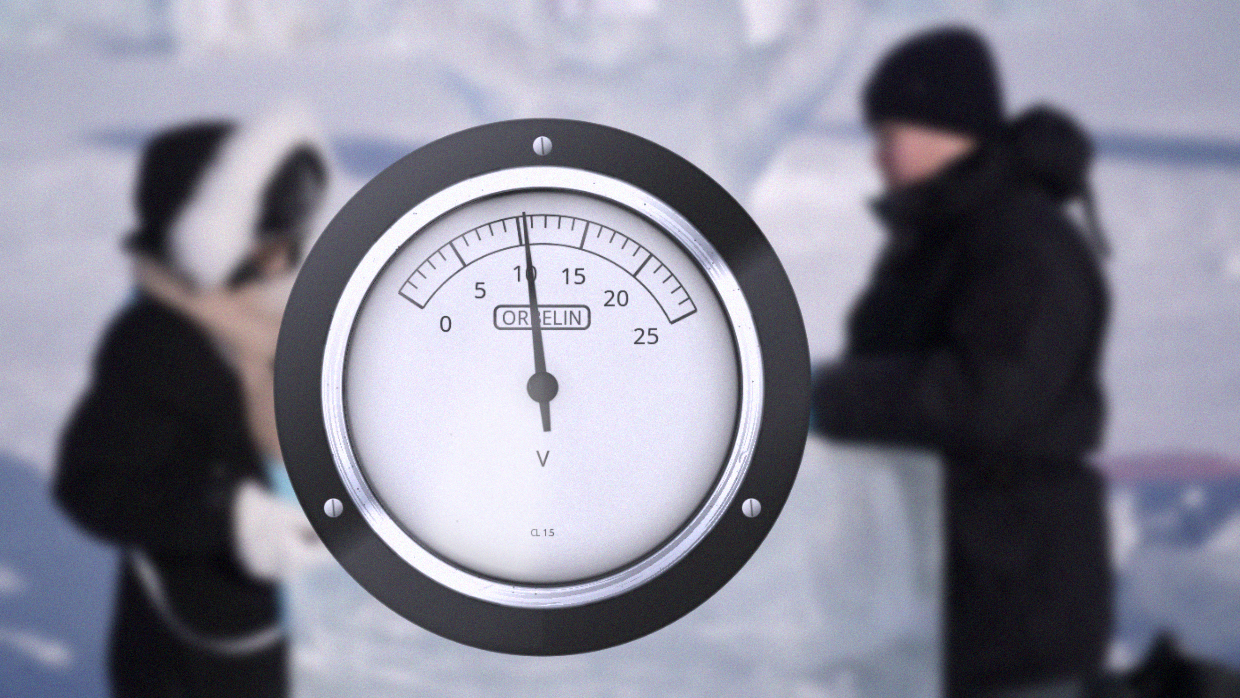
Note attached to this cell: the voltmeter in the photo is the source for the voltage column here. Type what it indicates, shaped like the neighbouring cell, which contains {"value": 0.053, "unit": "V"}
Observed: {"value": 10.5, "unit": "V"}
